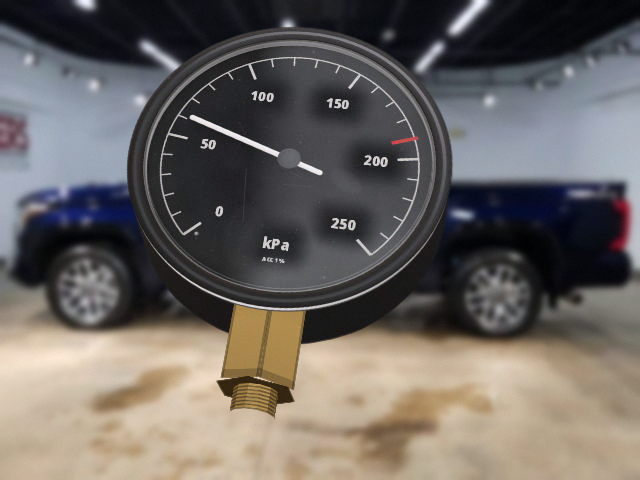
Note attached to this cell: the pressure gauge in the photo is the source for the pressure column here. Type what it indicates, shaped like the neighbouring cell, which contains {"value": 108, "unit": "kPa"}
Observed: {"value": 60, "unit": "kPa"}
